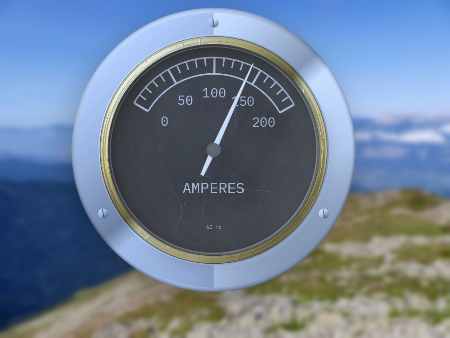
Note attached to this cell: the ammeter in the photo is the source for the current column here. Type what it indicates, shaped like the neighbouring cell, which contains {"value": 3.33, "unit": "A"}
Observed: {"value": 140, "unit": "A"}
